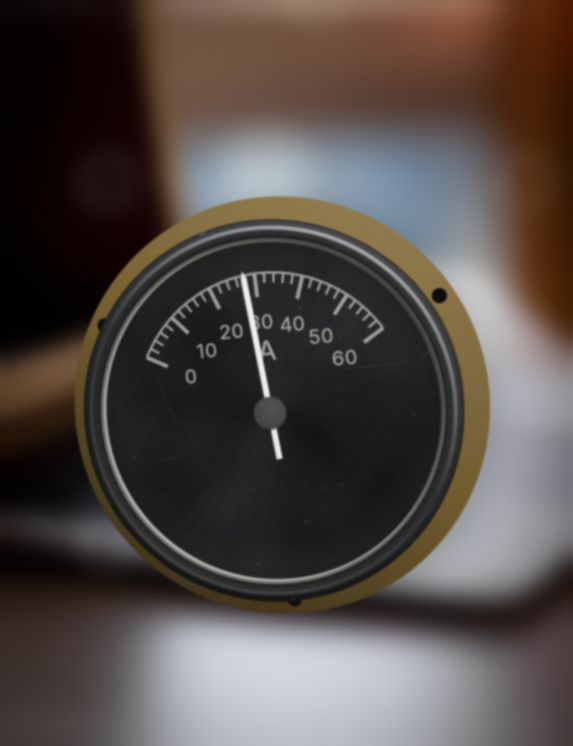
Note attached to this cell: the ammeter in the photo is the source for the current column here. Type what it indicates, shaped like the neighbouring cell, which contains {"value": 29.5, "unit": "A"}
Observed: {"value": 28, "unit": "A"}
